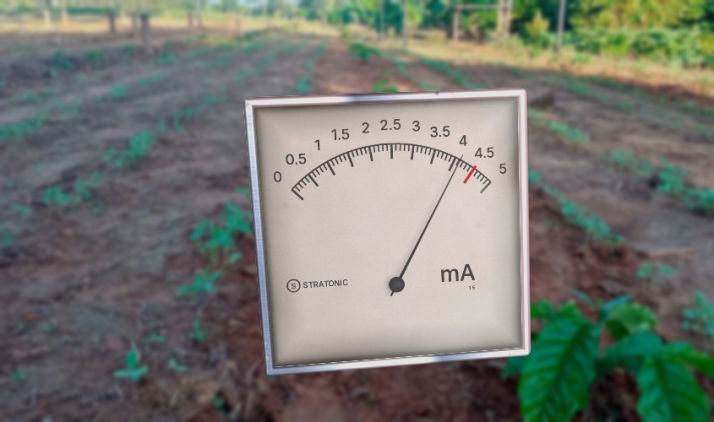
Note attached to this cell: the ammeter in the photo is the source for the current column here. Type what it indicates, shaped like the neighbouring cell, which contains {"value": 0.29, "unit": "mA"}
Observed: {"value": 4.1, "unit": "mA"}
